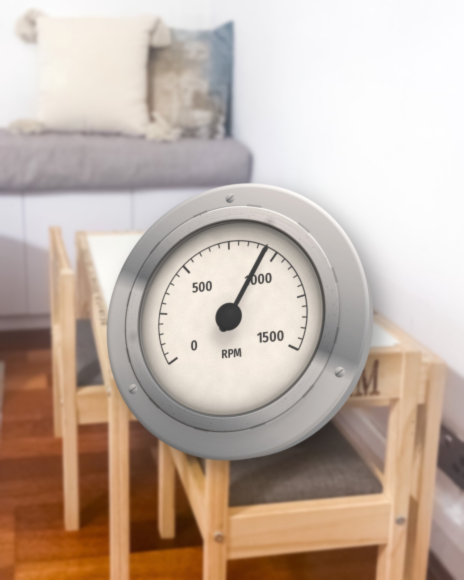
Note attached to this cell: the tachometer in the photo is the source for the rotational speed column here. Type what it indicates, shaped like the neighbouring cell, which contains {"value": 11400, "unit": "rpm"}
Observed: {"value": 950, "unit": "rpm"}
